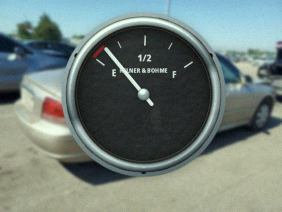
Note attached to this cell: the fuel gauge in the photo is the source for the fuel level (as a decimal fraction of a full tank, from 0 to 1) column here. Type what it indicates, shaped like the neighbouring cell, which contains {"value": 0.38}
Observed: {"value": 0.125}
